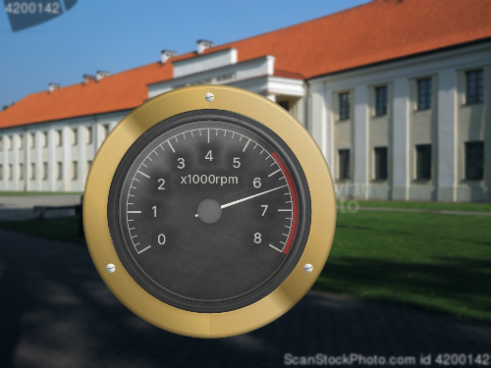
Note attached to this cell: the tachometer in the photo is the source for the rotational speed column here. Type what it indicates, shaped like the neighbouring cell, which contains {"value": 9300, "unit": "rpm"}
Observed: {"value": 6400, "unit": "rpm"}
